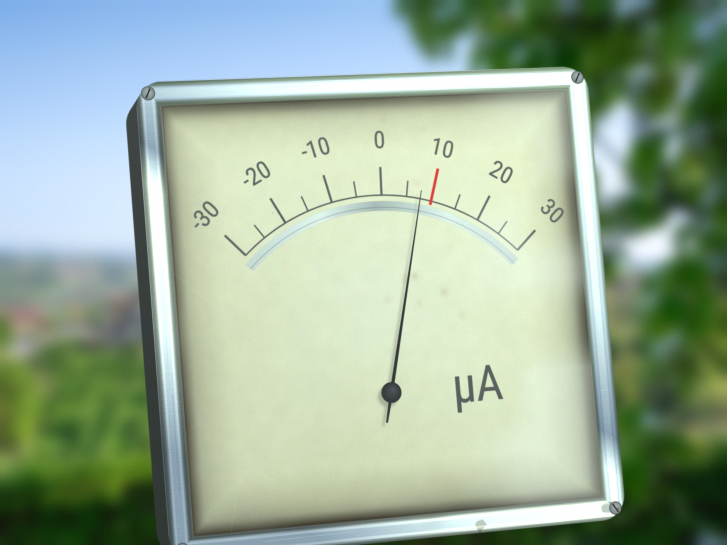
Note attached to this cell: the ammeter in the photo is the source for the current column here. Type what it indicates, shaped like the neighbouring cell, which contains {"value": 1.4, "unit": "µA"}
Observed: {"value": 7.5, "unit": "µA"}
